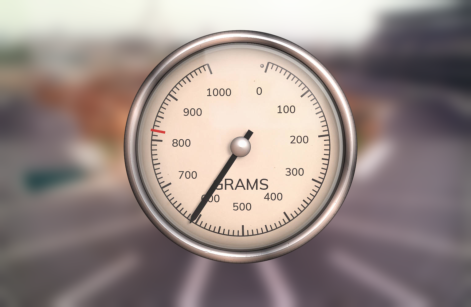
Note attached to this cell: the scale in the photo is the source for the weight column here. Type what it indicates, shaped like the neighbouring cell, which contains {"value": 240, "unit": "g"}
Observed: {"value": 610, "unit": "g"}
